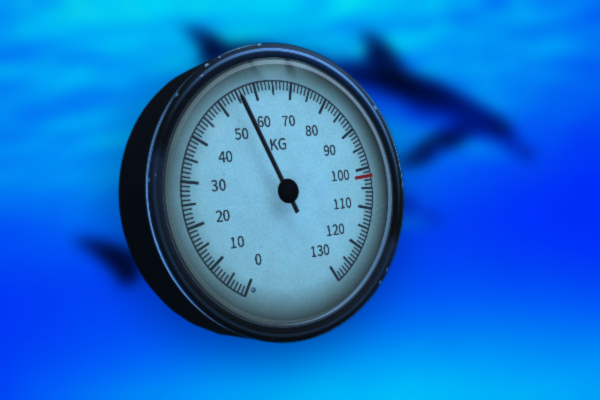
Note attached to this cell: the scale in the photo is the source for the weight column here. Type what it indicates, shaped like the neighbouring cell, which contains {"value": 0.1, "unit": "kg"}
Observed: {"value": 55, "unit": "kg"}
